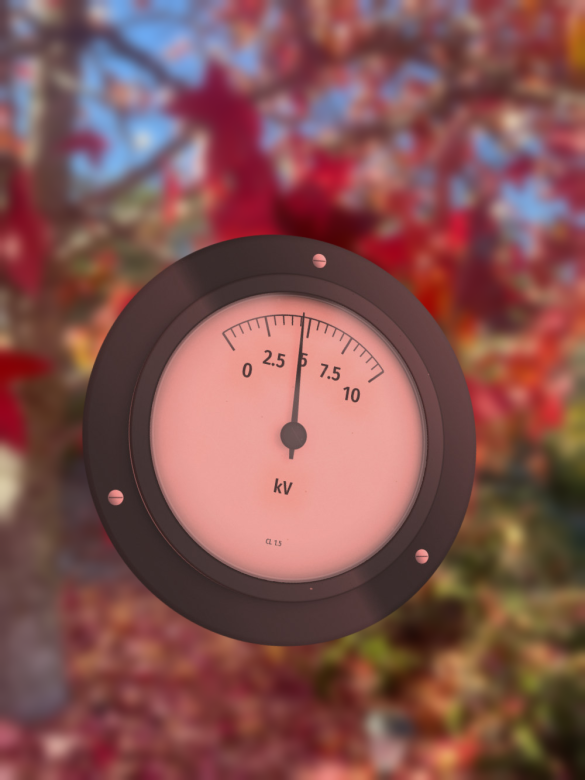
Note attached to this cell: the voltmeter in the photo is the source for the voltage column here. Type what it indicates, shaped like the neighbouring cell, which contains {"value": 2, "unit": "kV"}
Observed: {"value": 4.5, "unit": "kV"}
